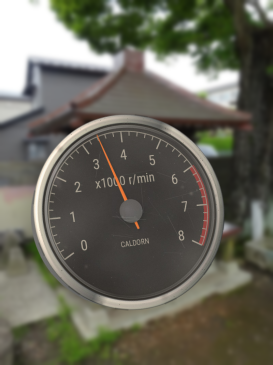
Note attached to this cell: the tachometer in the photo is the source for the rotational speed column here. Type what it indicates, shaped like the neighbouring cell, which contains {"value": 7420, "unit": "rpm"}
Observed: {"value": 3400, "unit": "rpm"}
